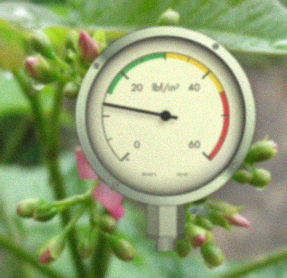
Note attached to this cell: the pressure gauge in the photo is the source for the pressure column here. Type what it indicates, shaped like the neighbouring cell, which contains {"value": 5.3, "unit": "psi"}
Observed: {"value": 12.5, "unit": "psi"}
